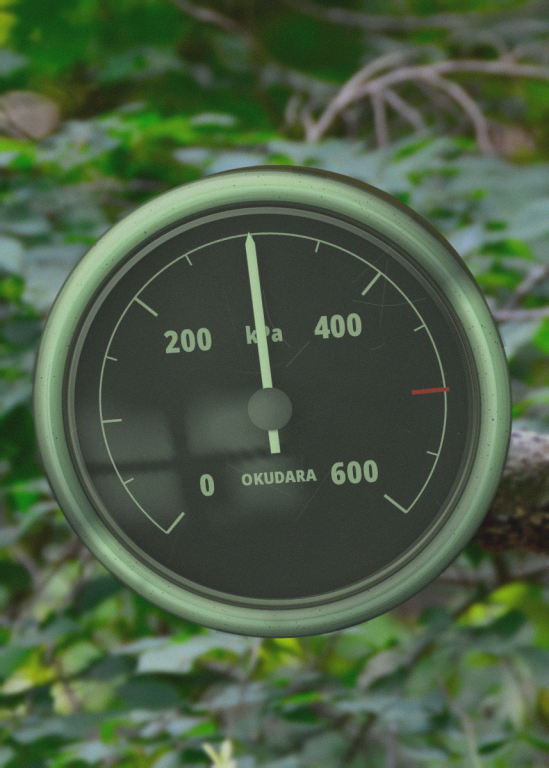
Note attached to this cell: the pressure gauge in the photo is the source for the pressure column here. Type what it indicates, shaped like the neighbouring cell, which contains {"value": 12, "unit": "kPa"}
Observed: {"value": 300, "unit": "kPa"}
